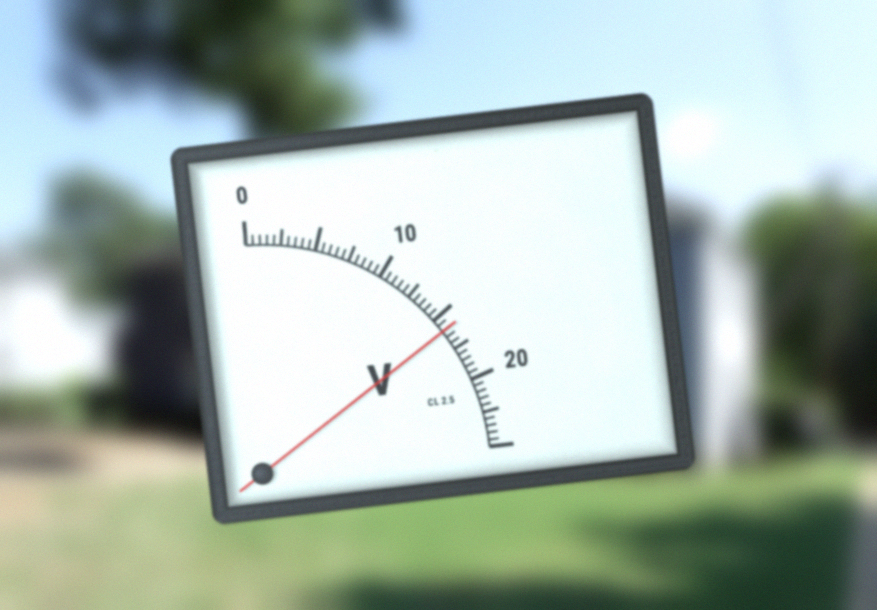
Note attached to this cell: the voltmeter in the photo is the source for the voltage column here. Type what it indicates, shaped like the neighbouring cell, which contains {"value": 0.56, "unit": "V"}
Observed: {"value": 16, "unit": "V"}
